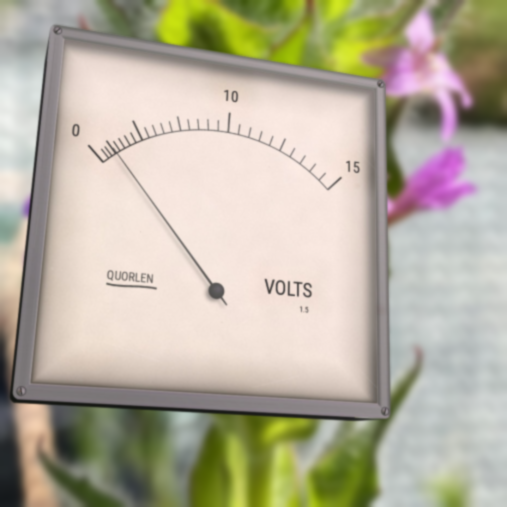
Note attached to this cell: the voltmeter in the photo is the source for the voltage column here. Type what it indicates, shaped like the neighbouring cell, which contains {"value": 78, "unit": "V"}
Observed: {"value": 2.5, "unit": "V"}
